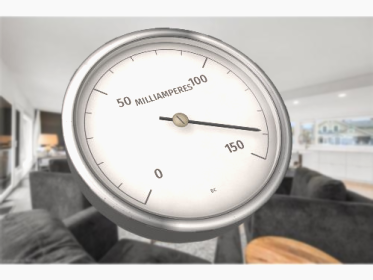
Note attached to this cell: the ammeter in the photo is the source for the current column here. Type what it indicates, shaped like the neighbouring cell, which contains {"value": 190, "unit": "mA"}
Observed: {"value": 140, "unit": "mA"}
